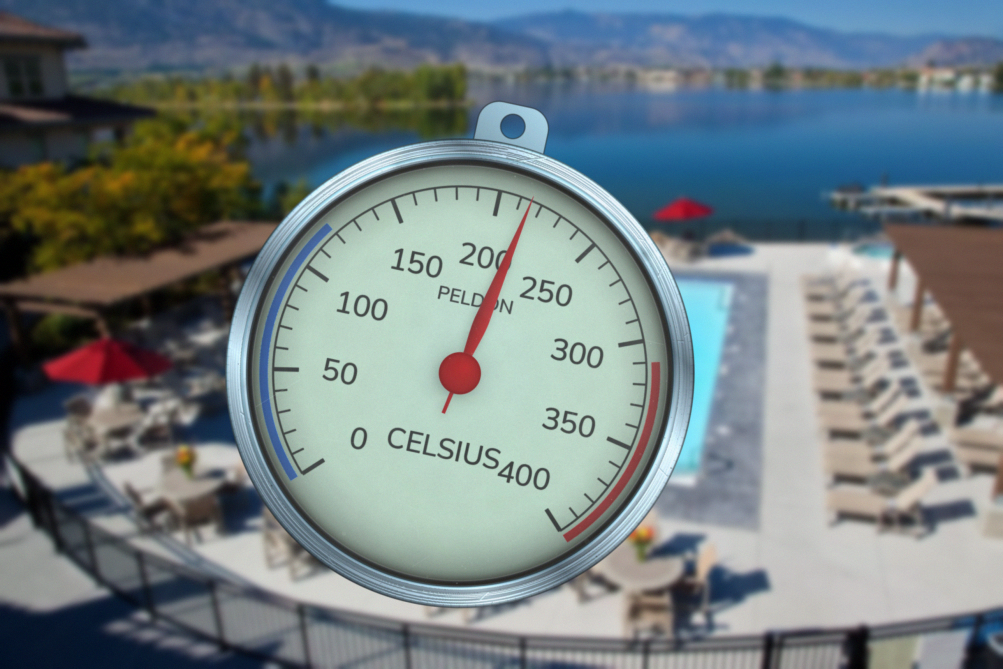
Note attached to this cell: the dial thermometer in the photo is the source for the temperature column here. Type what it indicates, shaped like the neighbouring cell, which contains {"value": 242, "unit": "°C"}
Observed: {"value": 215, "unit": "°C"}
